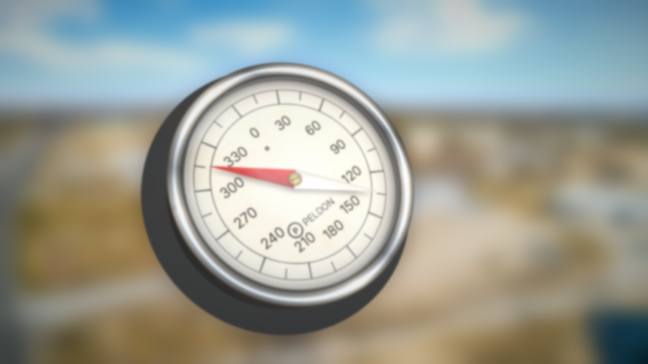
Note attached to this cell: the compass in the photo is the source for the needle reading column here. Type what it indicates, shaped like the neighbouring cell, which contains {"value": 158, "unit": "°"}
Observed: {"value": 315, "unit": "°"}
